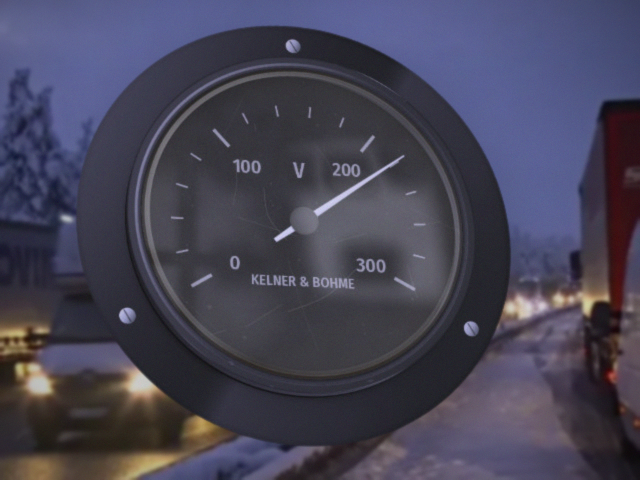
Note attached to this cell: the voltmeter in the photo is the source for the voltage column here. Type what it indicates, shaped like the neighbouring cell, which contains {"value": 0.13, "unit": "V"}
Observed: {"value": 220, "unit": "V"}
